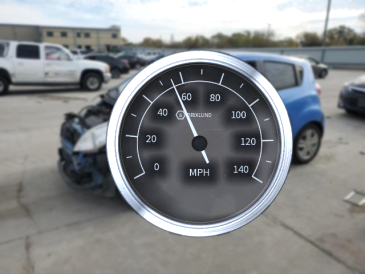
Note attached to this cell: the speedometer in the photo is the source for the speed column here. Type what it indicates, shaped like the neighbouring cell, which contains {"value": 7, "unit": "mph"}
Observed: {"value": 55, "unit": "mph"}
